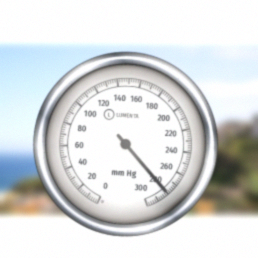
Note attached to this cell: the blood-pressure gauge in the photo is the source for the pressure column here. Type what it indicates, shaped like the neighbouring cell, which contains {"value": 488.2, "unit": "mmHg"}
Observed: {"value": 280, "unit": "mmHg"}
